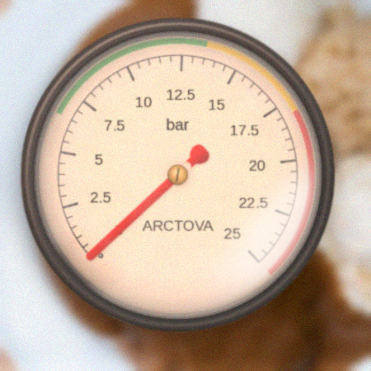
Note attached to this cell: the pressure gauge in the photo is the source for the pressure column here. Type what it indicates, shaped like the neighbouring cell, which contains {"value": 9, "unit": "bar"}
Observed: {"value": 0, "unit": "bar"}
